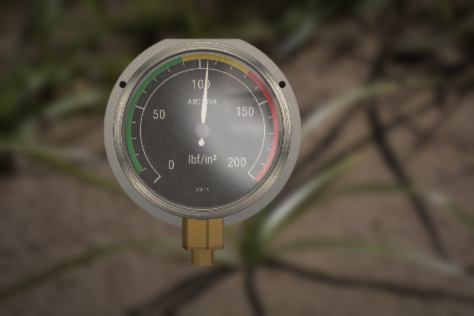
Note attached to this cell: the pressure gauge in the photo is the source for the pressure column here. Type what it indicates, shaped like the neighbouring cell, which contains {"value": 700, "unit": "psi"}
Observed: {"value": 105, "unit": "psi"}
